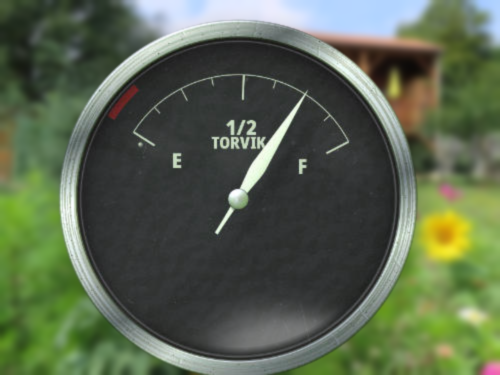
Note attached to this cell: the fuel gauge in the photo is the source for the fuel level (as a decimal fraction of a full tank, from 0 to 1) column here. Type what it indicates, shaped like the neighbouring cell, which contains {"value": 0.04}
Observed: {"value": 0.75}
